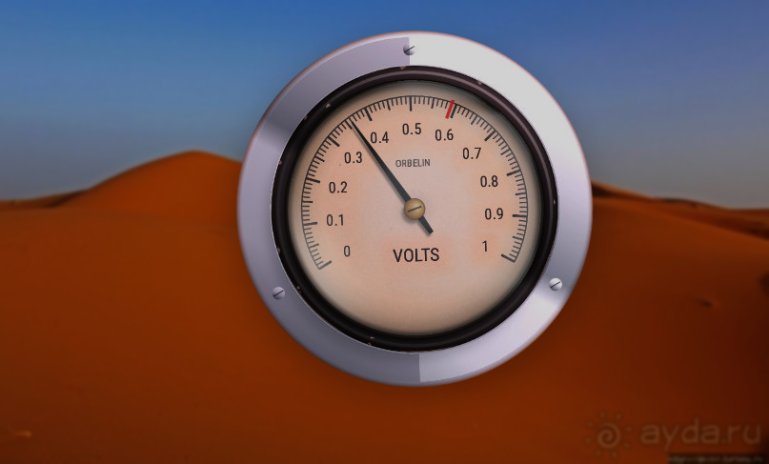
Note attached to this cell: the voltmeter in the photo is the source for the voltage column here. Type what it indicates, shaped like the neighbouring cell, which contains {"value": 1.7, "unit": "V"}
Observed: {"value": 0.36, "unit": "V"}
